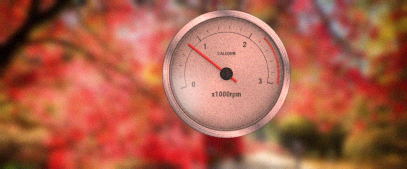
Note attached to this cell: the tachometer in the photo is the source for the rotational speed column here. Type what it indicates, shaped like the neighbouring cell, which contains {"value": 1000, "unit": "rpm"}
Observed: {"value": 800, "unit": "rpm"}
